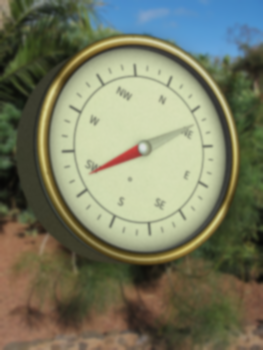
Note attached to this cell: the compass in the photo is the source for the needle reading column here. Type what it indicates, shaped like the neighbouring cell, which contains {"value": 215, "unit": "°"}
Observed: {"value": 220, "unit": "°"}
